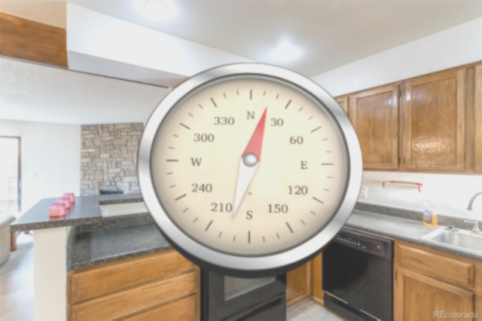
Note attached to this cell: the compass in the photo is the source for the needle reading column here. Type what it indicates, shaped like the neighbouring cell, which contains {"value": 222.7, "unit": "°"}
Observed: {"value": 15, "unit": "°"}
